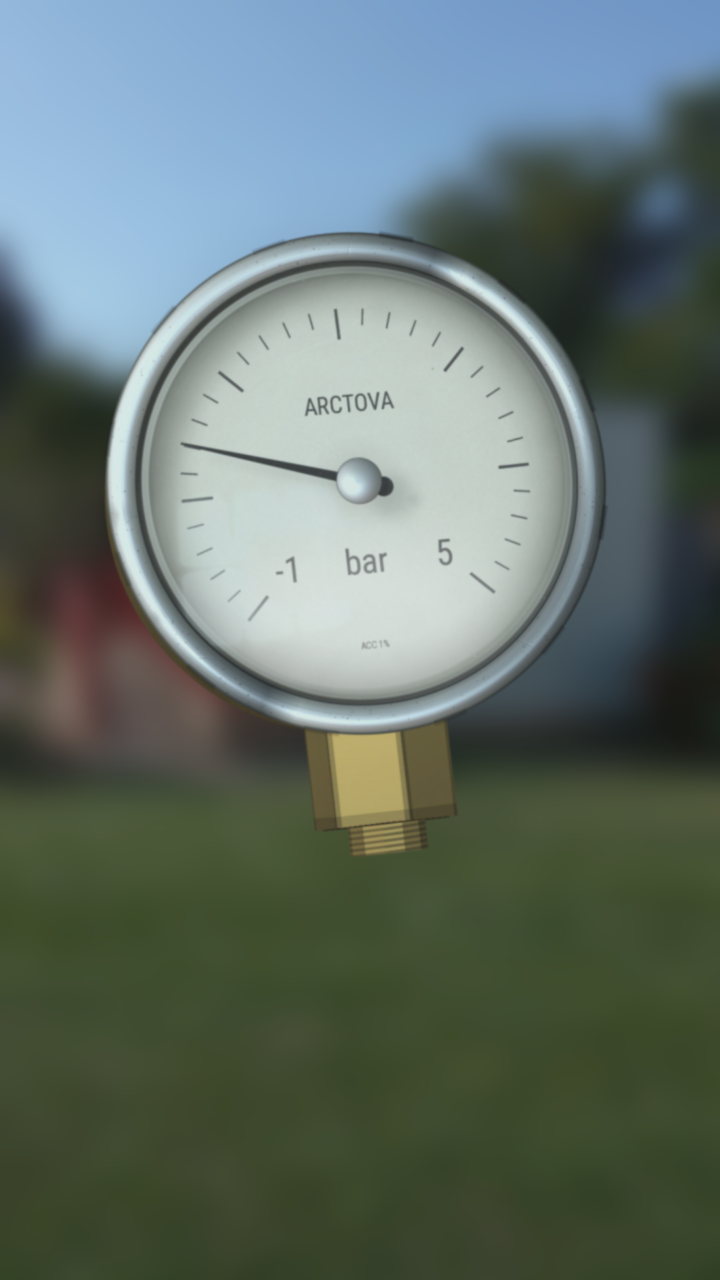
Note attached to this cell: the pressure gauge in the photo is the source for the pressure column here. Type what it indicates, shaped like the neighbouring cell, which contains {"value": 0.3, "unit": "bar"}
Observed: {"value": 0.4, "unit": "bar"}
